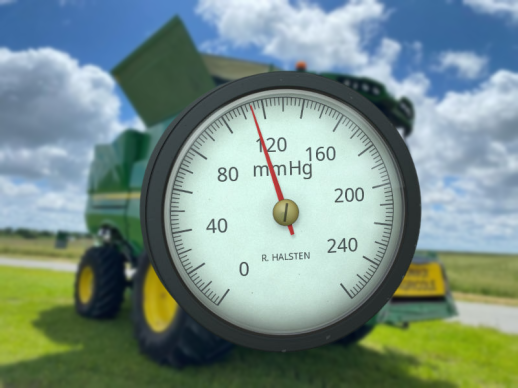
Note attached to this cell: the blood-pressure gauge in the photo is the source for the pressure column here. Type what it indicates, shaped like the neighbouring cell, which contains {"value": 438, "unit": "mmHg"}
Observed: {"value": 114, "unit": "mmHg"}
